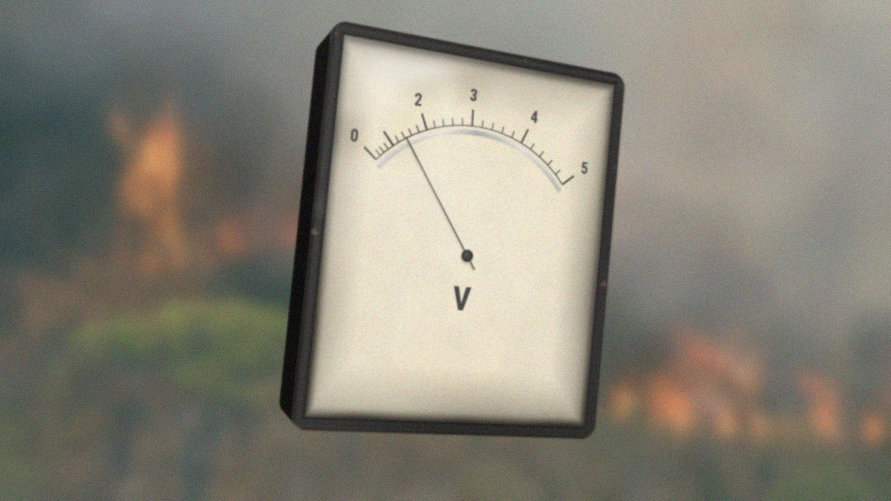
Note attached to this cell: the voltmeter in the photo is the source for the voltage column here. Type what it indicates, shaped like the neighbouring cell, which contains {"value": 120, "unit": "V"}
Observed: {"value": 1.4, "unit": "V"}
